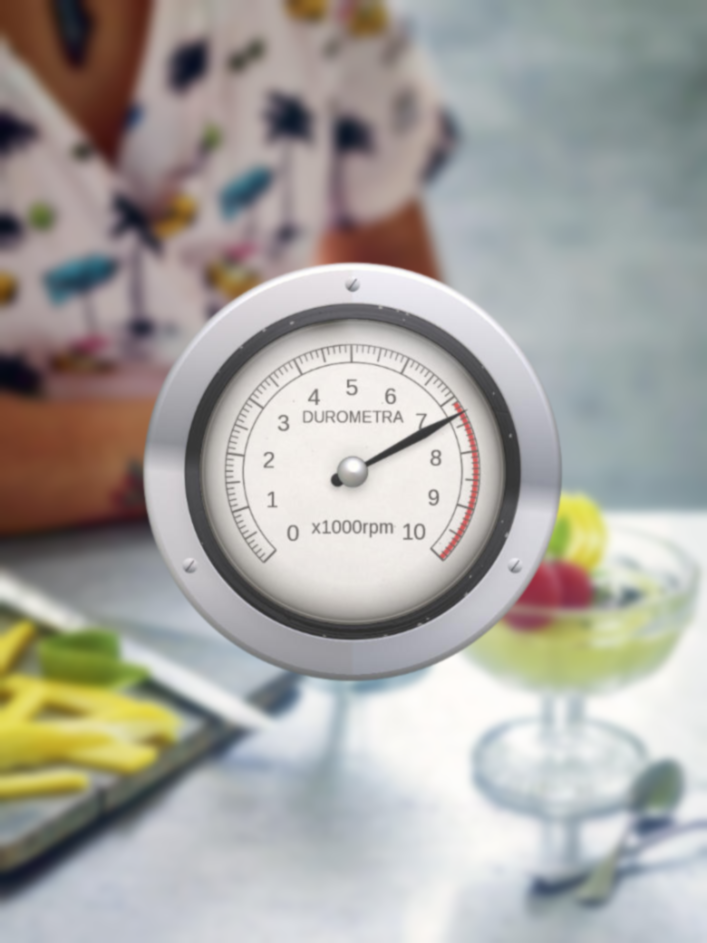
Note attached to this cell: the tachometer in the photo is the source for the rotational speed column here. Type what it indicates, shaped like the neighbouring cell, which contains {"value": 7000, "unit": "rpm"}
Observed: {"value": 7300, "unit": "rpm"}
